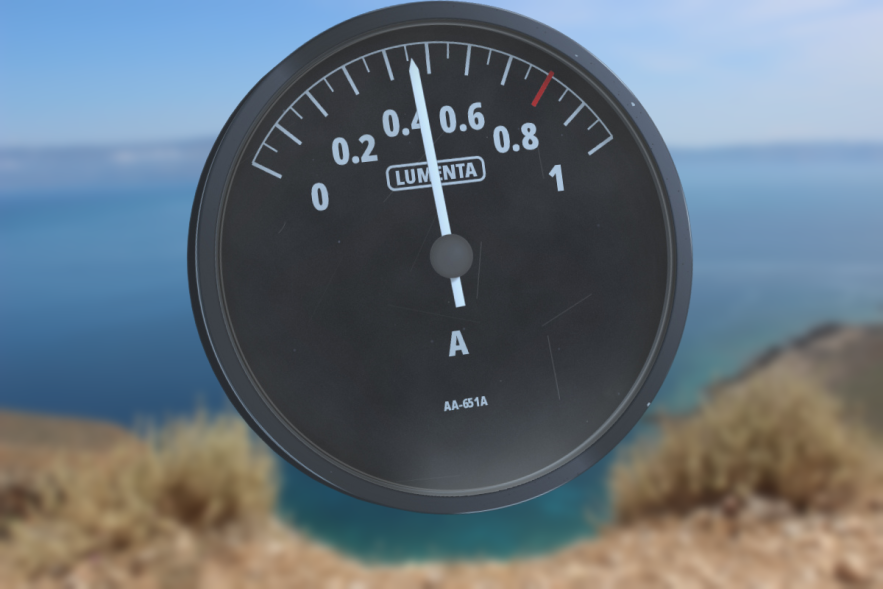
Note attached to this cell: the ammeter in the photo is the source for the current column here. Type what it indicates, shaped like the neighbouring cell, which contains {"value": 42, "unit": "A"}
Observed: {"value": 0.45, "unit": "A"}
